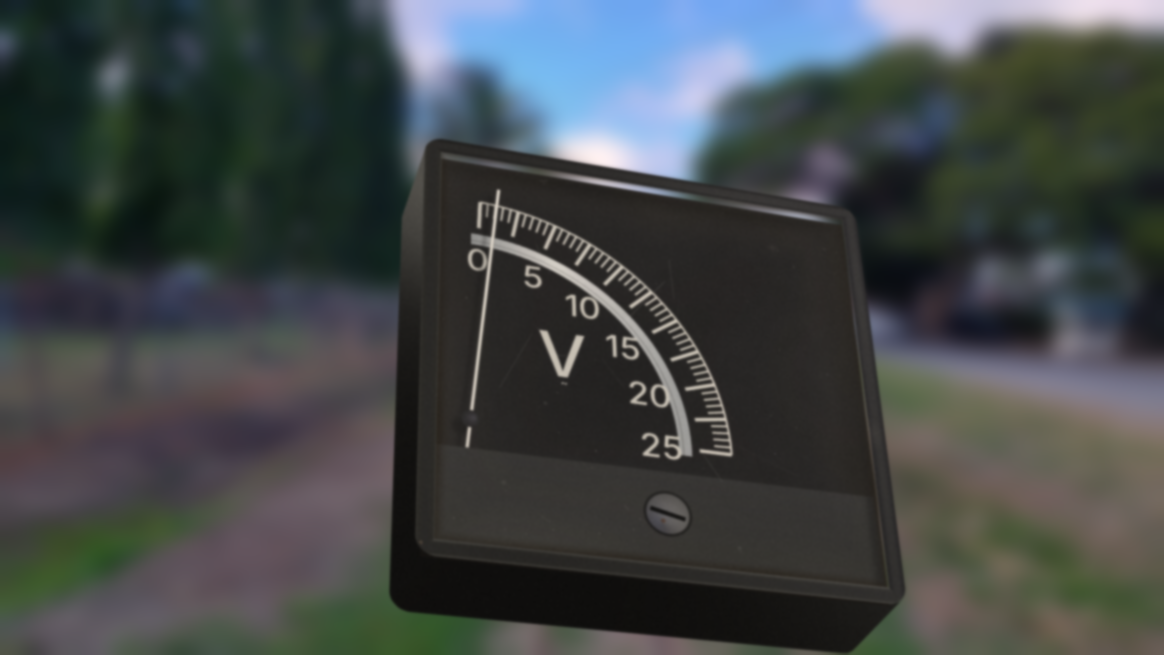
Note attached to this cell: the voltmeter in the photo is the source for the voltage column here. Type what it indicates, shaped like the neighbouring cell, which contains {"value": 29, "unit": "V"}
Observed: {"value": 1, "unit": "V"}
